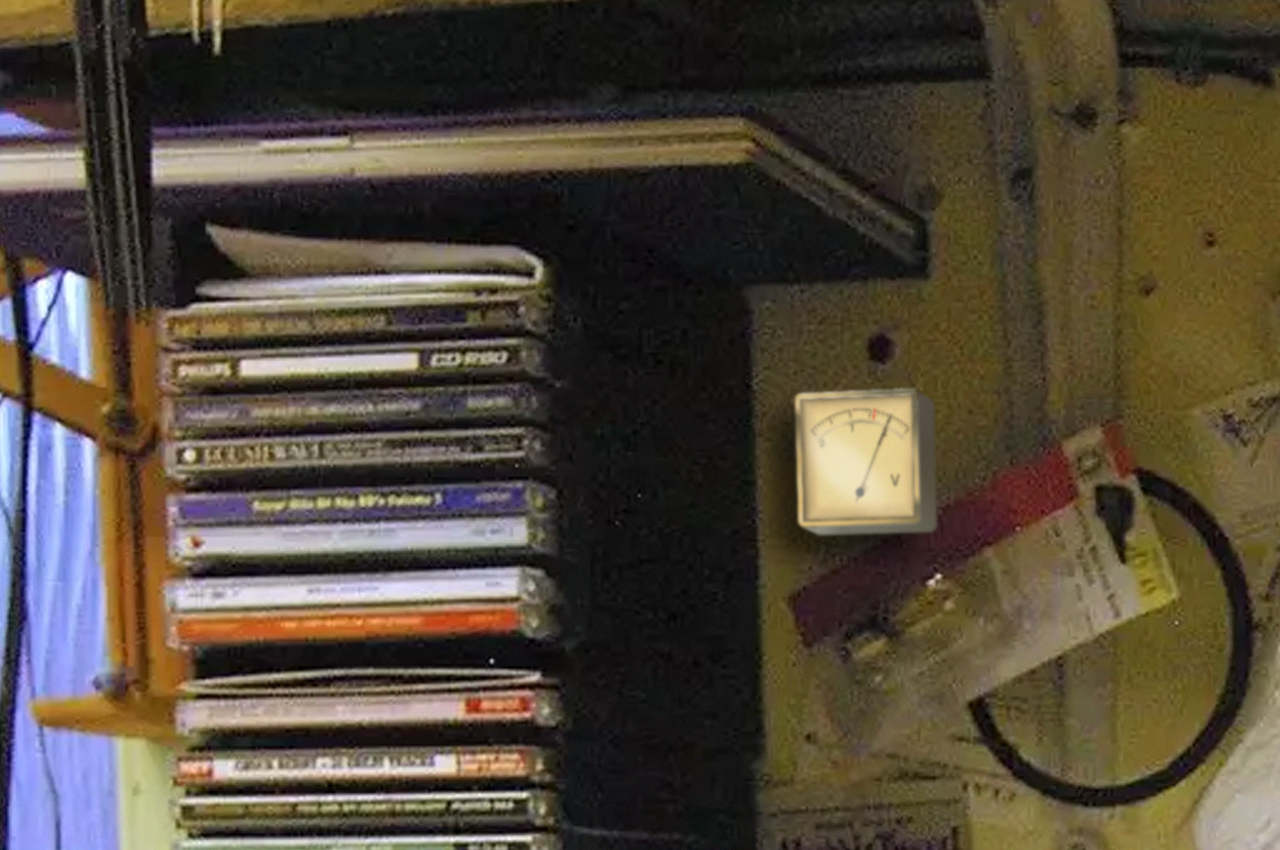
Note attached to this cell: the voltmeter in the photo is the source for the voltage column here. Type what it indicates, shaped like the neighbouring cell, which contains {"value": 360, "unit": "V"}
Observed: {"value": 2, "unit": "V"}
